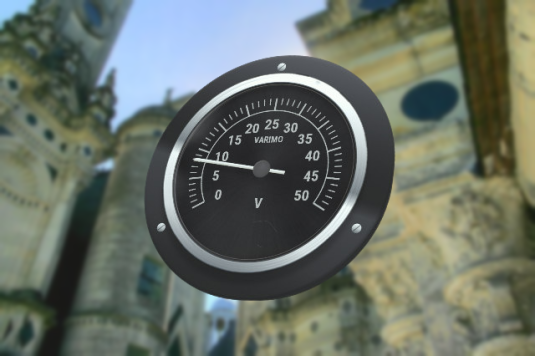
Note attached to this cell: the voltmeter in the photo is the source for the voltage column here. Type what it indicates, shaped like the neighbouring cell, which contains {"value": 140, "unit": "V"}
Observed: {"value": 8, "unit": "V"}
